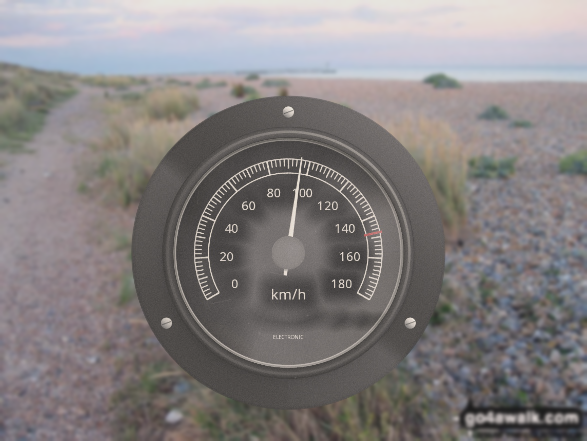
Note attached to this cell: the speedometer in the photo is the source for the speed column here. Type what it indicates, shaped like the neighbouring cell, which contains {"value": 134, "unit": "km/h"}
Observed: {"value": 96, "unit": "km/h"}
